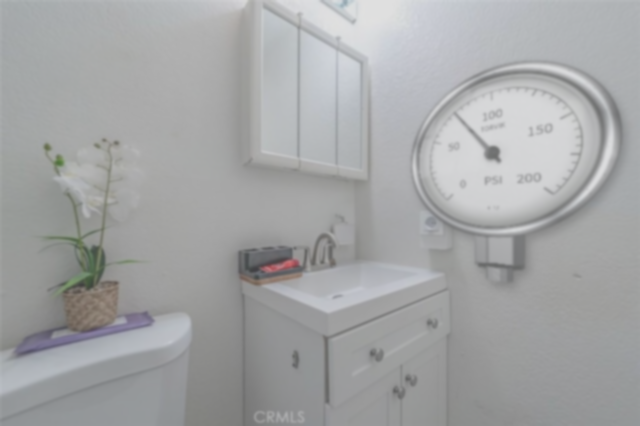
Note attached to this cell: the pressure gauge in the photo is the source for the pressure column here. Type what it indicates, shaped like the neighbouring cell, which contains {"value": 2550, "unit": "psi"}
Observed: {"value": 75, "unit": "psi"}
